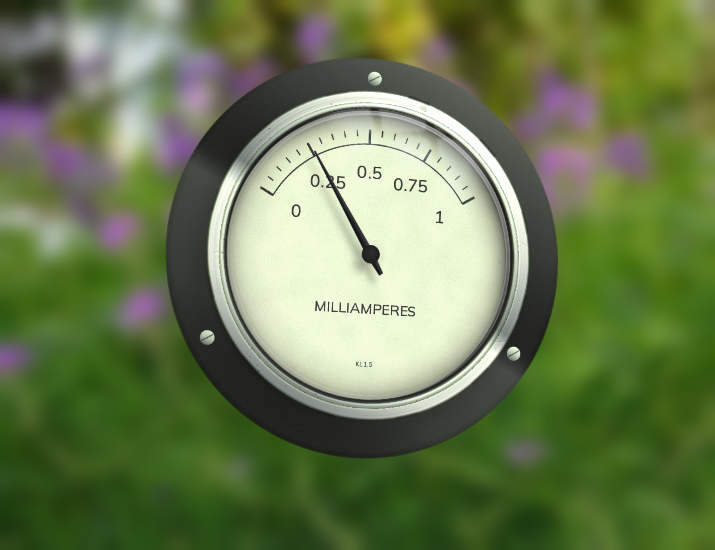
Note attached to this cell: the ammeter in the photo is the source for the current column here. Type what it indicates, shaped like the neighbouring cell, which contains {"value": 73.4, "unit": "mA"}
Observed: {"value": 0.25, "unit": "mA"}
